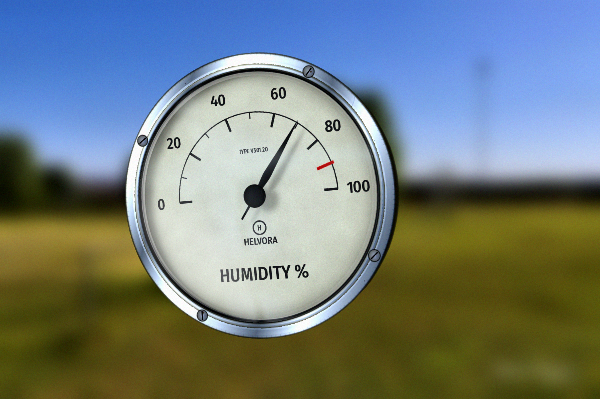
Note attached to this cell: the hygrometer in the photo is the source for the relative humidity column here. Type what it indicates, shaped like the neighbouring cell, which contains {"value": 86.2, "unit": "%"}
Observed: {"value": 70, "unit": "%"}
